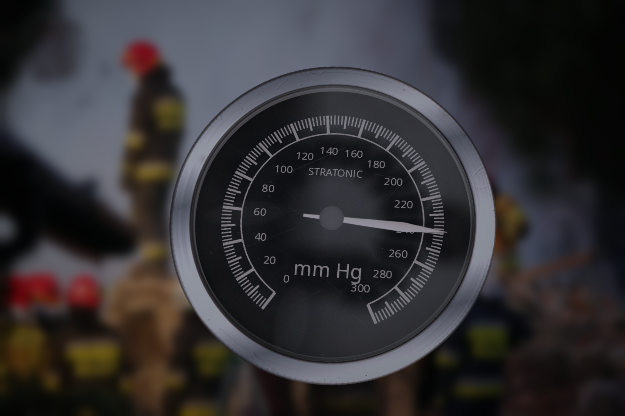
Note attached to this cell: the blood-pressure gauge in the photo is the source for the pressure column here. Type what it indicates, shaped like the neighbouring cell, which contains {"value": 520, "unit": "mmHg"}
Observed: {"value": 240, "unit": "mmHg"}
